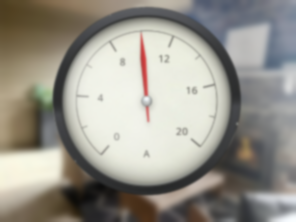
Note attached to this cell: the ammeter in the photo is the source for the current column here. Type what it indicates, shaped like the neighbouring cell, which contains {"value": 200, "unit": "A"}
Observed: {"value": 10, "unit": "A"}
